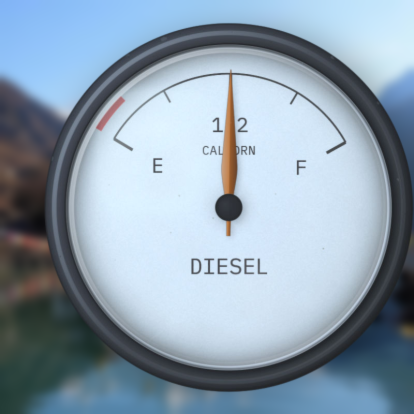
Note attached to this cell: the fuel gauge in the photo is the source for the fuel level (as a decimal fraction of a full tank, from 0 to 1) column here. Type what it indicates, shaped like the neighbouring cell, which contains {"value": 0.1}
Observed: {"value": 0.5}
